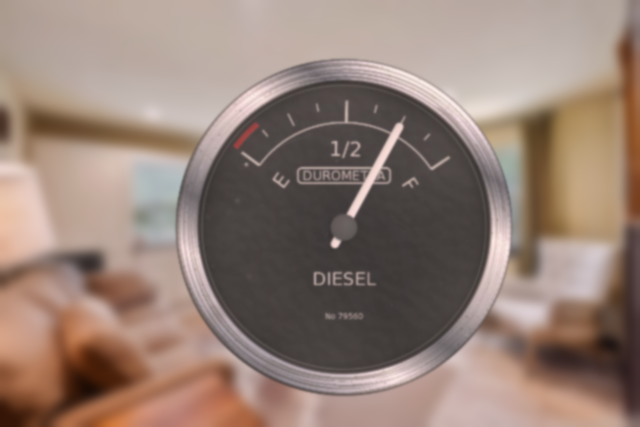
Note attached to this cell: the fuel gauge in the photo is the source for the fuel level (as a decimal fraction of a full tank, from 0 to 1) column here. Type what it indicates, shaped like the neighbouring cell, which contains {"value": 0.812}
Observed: {"value": 0.75}
